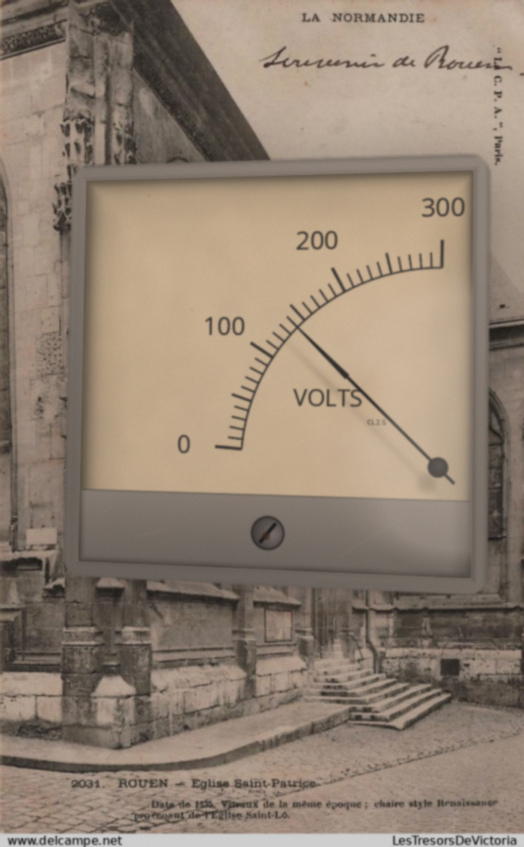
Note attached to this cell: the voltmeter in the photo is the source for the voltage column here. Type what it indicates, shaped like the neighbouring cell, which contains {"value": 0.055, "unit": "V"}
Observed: {"value": 140, "unit": "V"}
